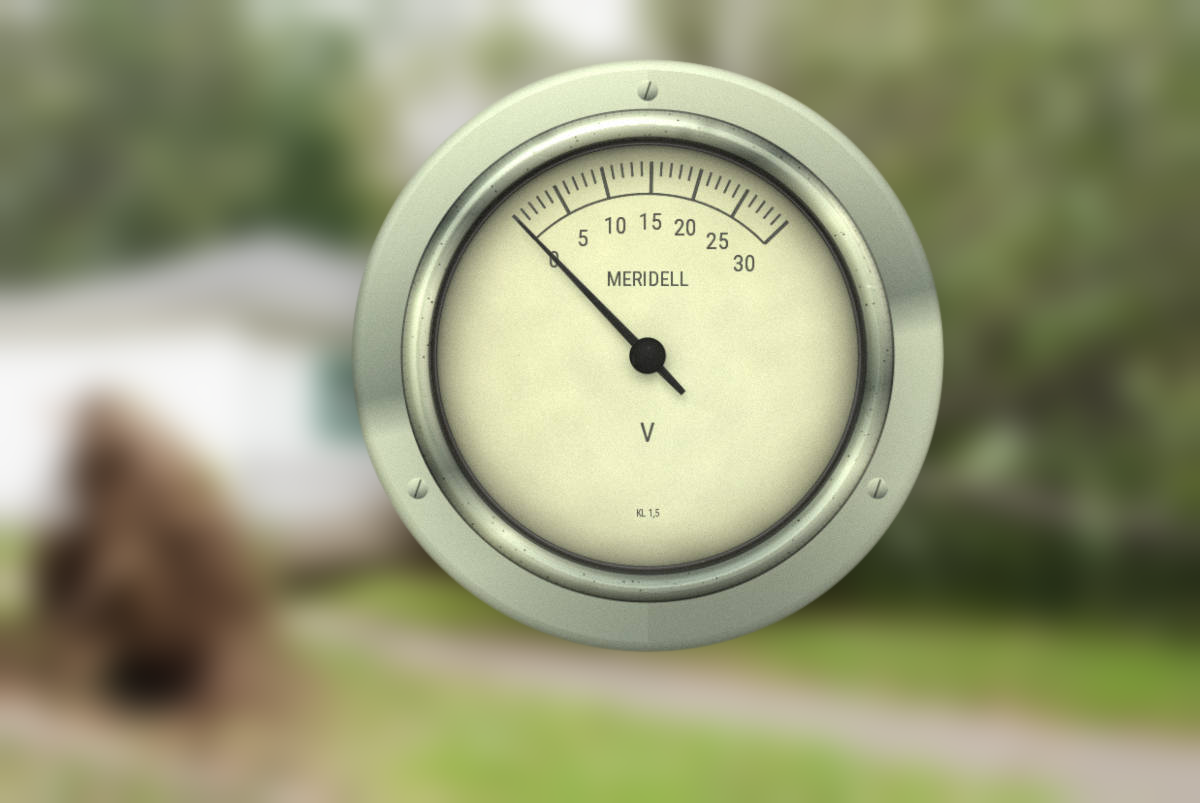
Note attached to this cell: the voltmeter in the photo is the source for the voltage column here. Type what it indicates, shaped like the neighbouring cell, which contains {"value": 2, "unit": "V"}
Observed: {"value": 0, "unit": "V"}
